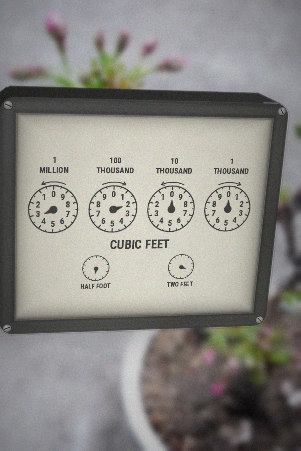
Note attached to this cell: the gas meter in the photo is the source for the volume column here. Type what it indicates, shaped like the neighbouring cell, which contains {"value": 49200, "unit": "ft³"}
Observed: {"value": 320000, "unit": "ft³"}
